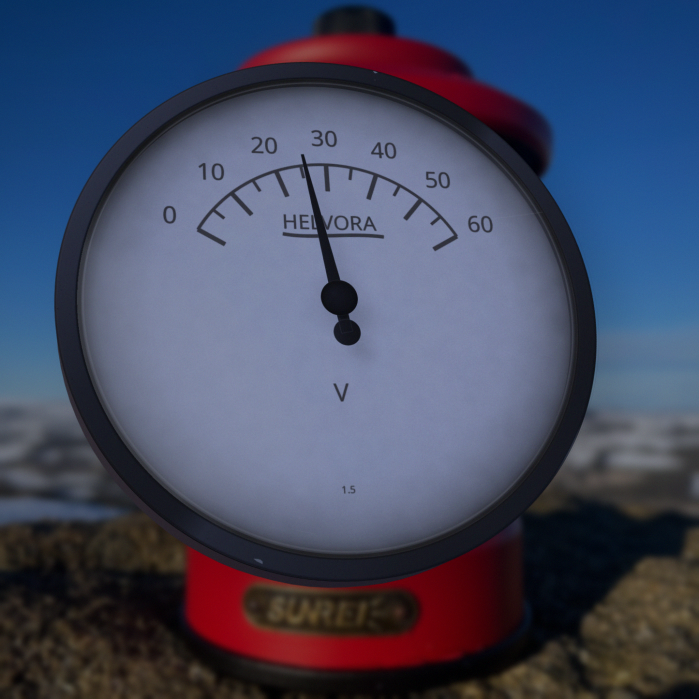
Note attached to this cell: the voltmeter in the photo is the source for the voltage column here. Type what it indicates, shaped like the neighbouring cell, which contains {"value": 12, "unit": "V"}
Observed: {"value": 25, "unit": "V"}
